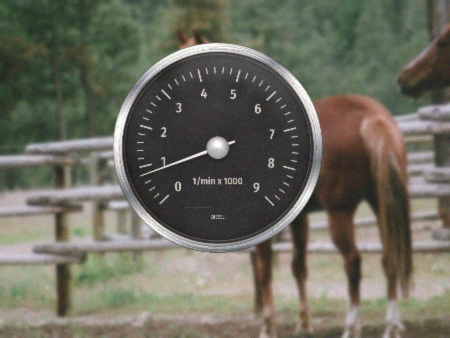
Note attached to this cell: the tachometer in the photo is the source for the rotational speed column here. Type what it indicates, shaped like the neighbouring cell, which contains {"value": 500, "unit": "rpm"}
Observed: {"value": 800, "unit": "rpm"}
